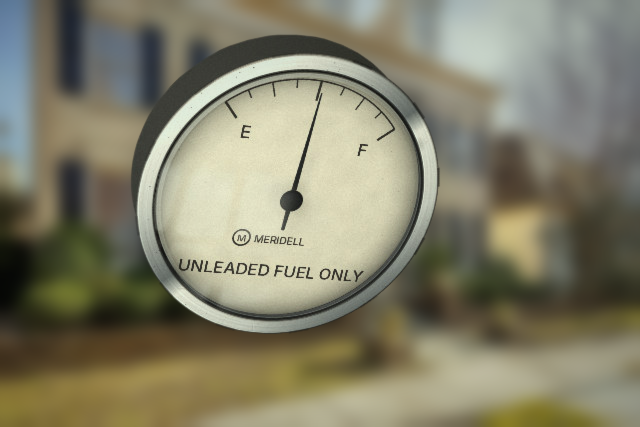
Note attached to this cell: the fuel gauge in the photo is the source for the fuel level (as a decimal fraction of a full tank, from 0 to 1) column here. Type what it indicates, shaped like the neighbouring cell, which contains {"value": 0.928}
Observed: {"value": 0.5}
